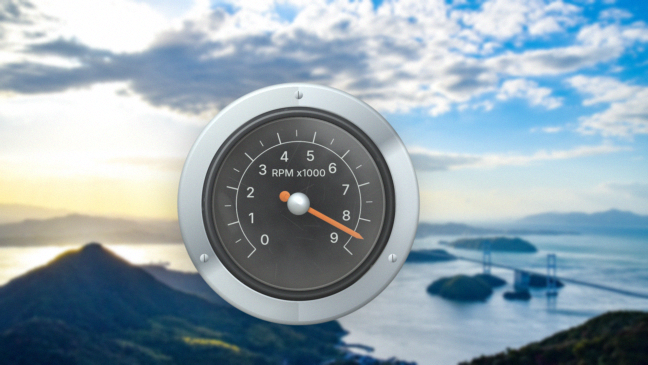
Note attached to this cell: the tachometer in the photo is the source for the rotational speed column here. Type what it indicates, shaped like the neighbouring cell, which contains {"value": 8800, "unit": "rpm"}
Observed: {"value": 8500, "unit": "rpm"}
